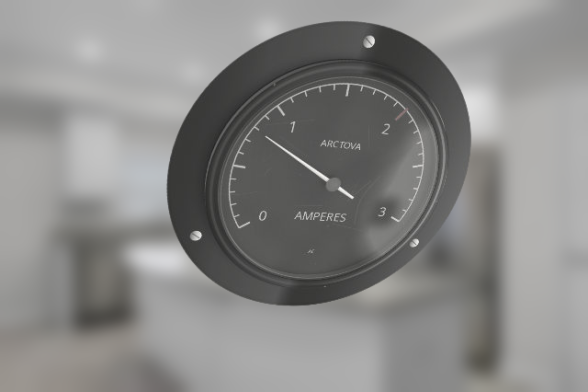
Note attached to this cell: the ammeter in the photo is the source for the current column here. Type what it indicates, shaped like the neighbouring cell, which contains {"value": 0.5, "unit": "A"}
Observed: {"value": 0.8, "unit": "A"}
